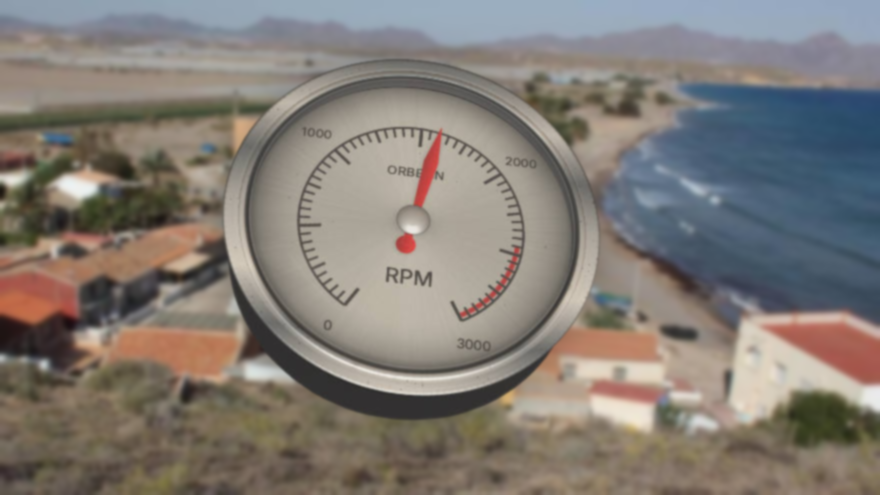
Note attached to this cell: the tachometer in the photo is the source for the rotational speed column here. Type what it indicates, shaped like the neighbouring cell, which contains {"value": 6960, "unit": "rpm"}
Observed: {"value": 1600, "unit": "rpm"}
